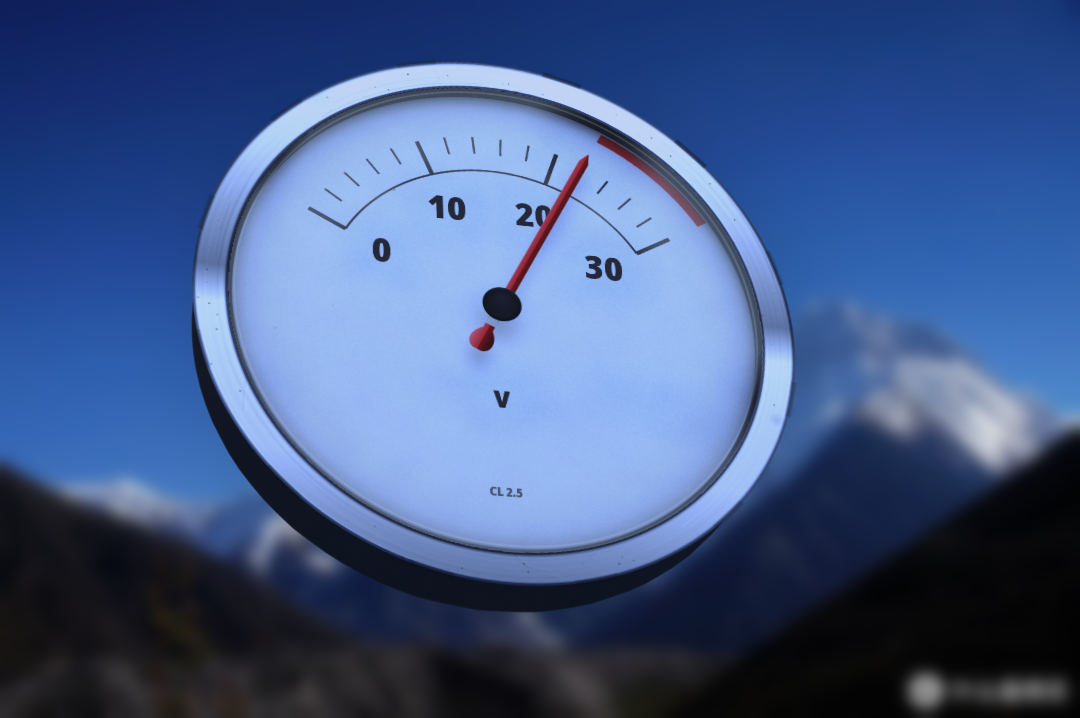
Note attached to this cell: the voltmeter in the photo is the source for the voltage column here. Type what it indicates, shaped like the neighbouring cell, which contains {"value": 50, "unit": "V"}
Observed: {"value": 22, "unit": "V"}
